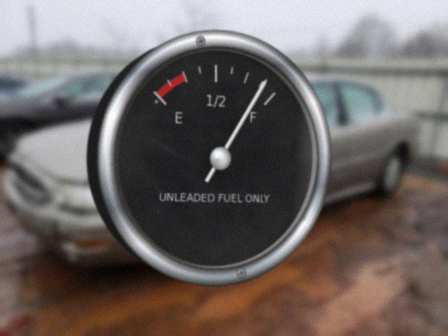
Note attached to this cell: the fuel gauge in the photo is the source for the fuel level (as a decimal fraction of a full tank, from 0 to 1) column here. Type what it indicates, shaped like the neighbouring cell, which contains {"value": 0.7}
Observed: {"value": 0.875}
